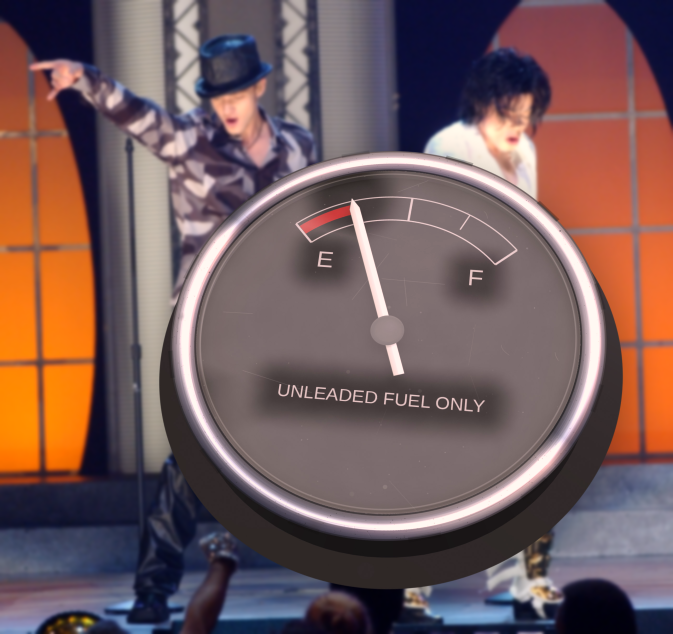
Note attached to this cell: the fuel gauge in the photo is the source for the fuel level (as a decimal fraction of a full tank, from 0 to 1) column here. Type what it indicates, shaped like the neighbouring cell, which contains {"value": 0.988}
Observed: {"value": 0.25}
